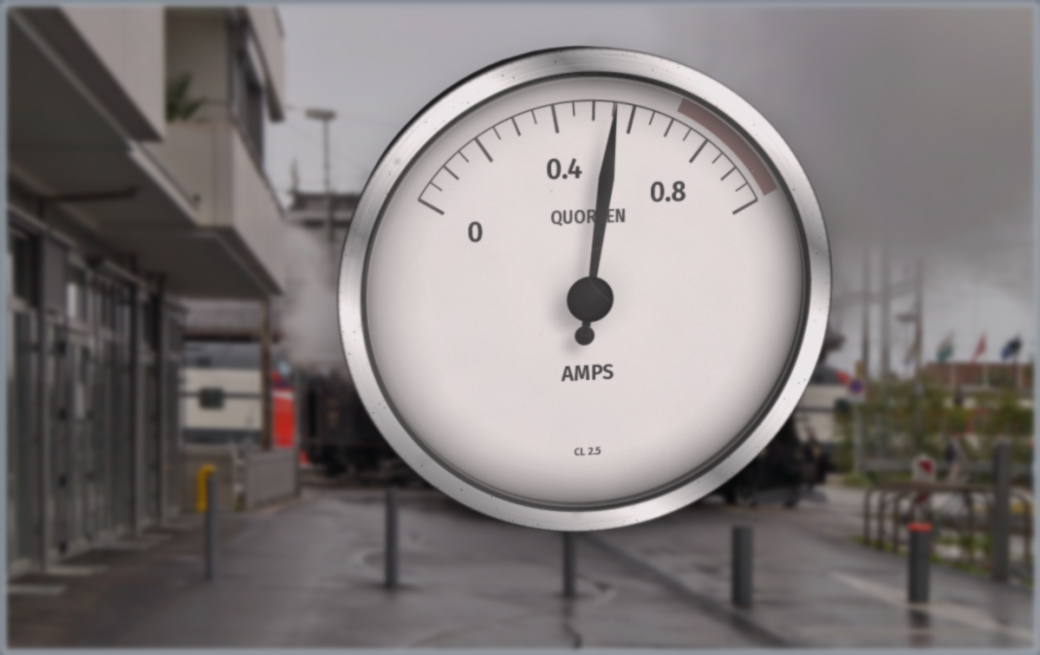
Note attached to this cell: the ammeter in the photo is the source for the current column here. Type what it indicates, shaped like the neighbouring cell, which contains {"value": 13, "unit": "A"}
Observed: {"value": 0.55, "unit": "A"}
